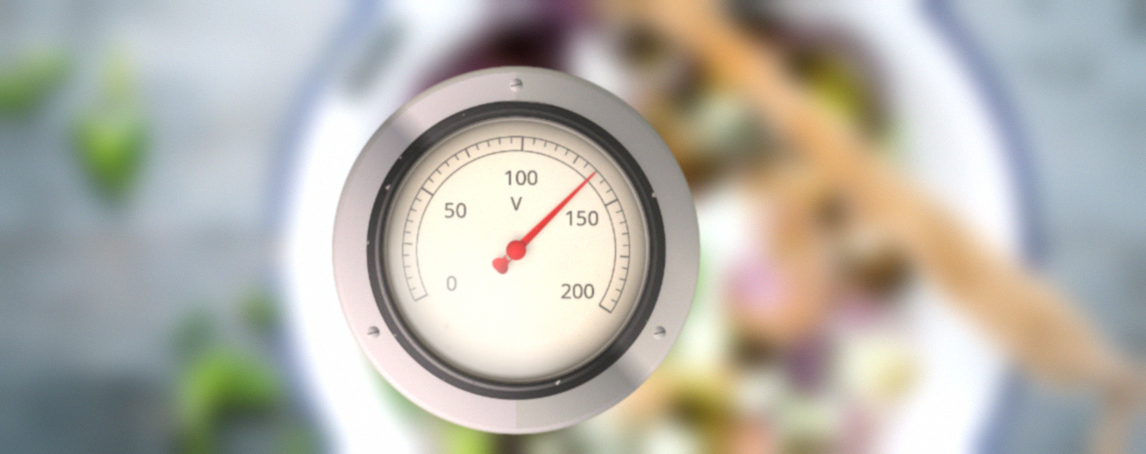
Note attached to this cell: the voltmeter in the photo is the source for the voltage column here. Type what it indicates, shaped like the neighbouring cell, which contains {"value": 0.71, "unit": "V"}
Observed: {"value": 135, "unit": "V"}
